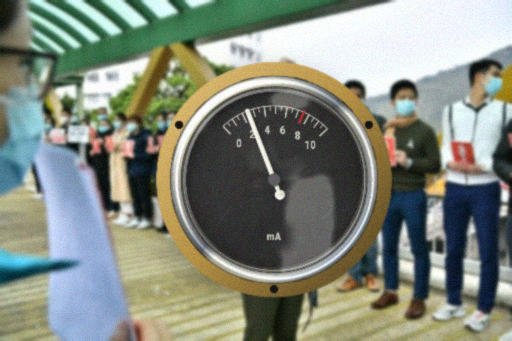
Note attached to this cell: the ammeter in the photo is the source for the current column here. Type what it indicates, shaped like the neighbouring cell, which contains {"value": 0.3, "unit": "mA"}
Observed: {"value": 2.5, "unit": "mA"}
